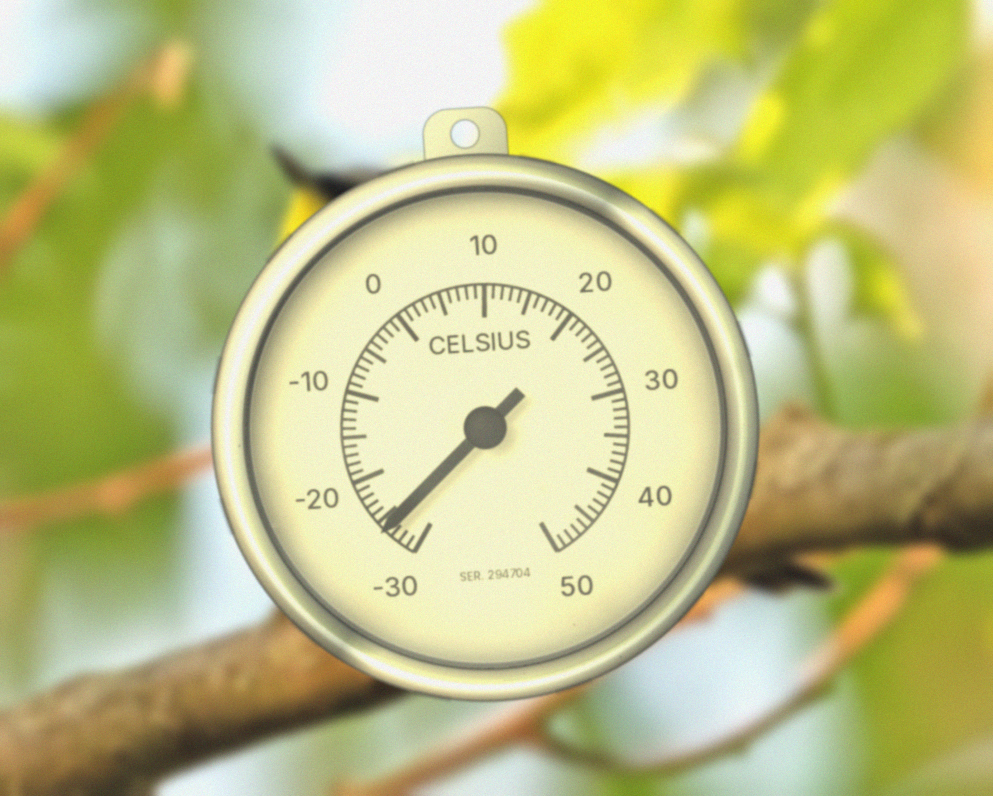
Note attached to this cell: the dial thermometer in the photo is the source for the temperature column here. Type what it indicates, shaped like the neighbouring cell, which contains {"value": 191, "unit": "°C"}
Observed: {"value": -26, "unit": "°C"}
